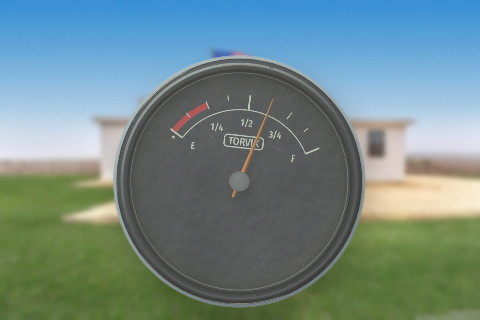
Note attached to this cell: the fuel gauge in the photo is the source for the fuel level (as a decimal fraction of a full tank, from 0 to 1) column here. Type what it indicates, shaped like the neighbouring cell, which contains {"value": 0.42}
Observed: {"value": 0.625}
